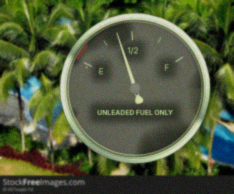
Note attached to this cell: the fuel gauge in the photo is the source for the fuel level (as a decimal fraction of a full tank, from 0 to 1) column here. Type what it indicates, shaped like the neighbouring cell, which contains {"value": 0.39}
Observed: {"value": 0.375}
